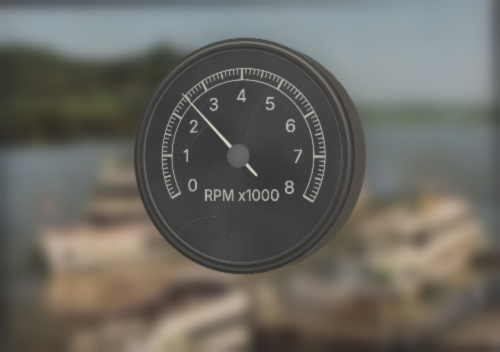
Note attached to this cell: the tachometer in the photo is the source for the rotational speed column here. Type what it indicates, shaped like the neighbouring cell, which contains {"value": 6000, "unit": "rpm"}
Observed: {"value": 2500, "unit": "rpm"}
